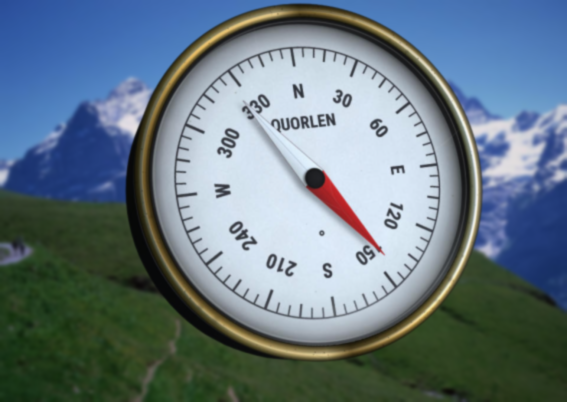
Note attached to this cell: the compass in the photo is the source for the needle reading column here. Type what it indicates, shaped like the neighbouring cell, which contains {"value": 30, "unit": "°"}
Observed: {"value": 145, "unit": "°"}
